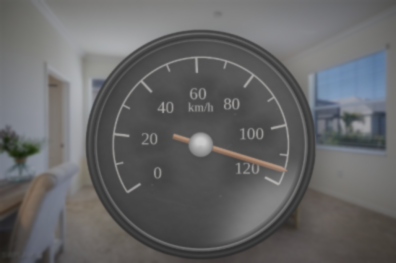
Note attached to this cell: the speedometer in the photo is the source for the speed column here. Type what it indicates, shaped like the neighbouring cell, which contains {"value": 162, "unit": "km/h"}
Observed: {"value": 115, "unit": "km/h"}
